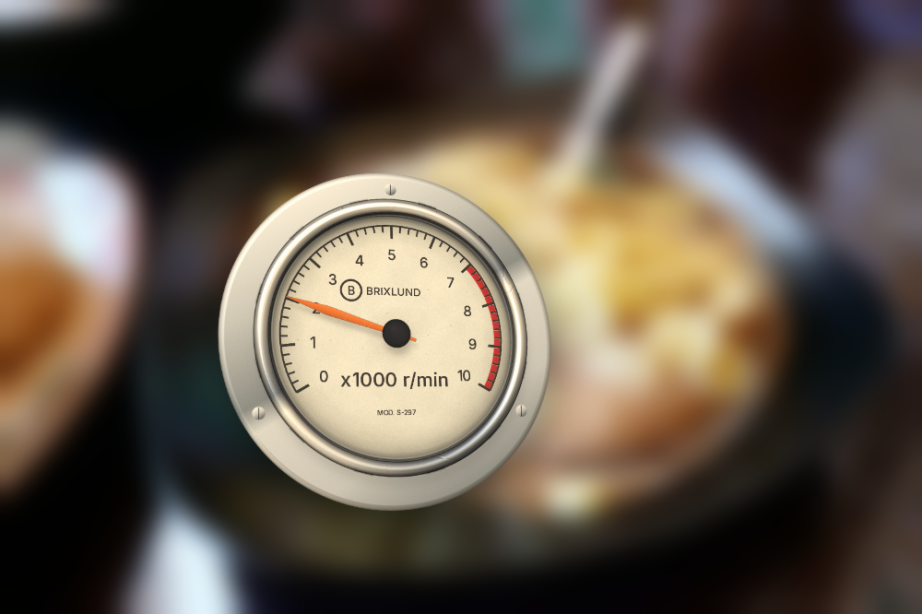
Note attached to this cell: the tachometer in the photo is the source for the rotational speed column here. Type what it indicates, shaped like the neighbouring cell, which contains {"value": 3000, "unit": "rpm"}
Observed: {"value": 2000, "unit": "rpm"}
